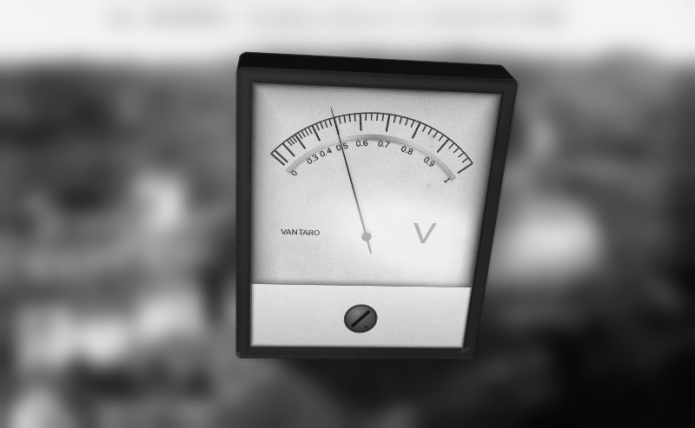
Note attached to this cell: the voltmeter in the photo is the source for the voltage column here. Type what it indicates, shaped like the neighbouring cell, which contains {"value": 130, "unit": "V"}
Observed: {"value": 0.5, "unit": "V"}
